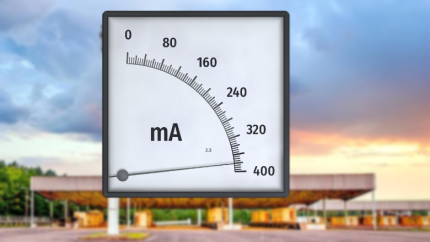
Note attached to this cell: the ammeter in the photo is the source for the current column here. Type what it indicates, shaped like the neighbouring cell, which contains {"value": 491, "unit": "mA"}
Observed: {"value": 380, "unit": "mA"}
